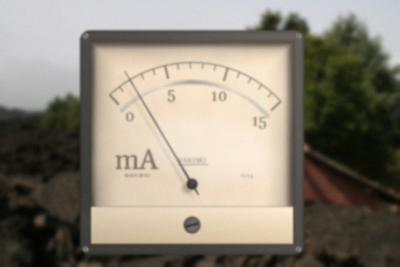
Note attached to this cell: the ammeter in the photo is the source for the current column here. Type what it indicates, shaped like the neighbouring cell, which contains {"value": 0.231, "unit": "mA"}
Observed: {"value": 2, "unit": "mA"}
